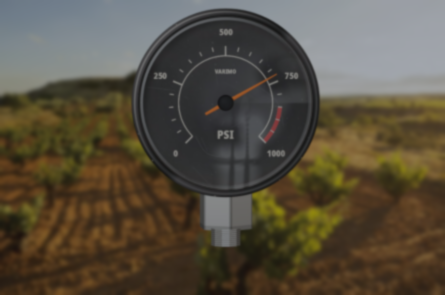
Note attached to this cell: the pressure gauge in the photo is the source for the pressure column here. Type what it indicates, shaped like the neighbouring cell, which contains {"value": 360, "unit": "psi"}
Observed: {"value": 725, "unit": "psi"}
